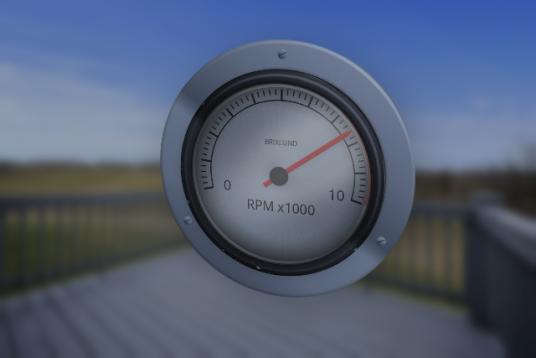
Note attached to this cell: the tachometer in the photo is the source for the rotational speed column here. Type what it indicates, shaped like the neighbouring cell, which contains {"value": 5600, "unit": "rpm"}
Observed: {"value": 7600, "unit": "rpm"}
